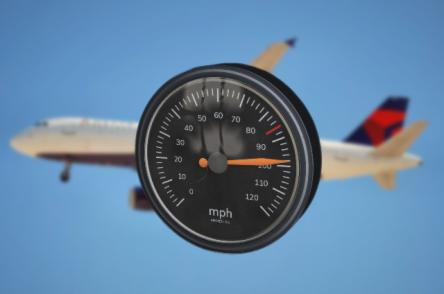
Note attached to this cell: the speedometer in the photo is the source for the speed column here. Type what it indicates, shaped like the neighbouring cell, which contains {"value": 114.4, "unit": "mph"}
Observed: {"value": 98, "unit": "mph"}
